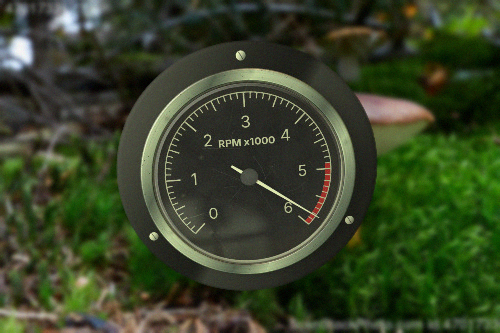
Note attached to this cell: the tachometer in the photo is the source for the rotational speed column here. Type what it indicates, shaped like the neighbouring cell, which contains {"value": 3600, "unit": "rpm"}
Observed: {"value": 5800, "unit": "rpm"}
